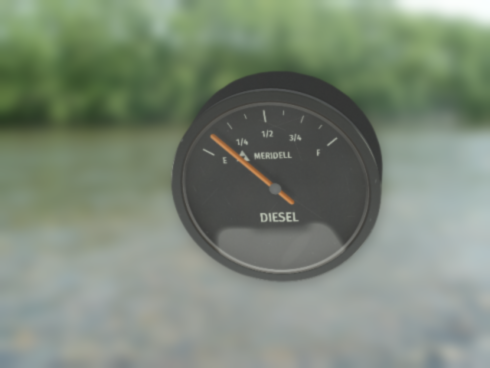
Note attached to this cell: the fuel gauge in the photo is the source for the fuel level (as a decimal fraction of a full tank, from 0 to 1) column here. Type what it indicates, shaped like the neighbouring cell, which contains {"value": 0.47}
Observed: {"value": 0.125}
